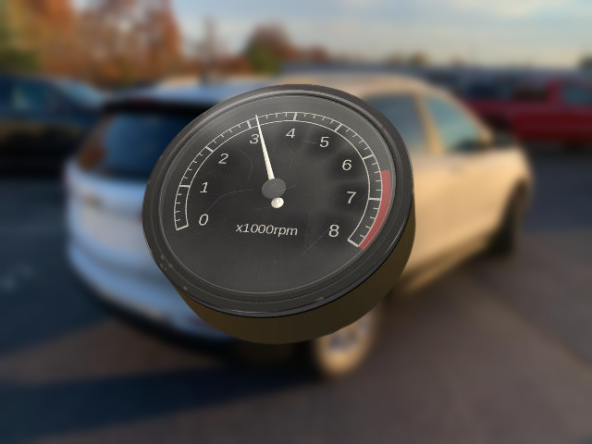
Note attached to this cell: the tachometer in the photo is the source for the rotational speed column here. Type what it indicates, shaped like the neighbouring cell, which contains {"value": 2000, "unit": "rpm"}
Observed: {"value": 3200, "unit": "rpm"}
